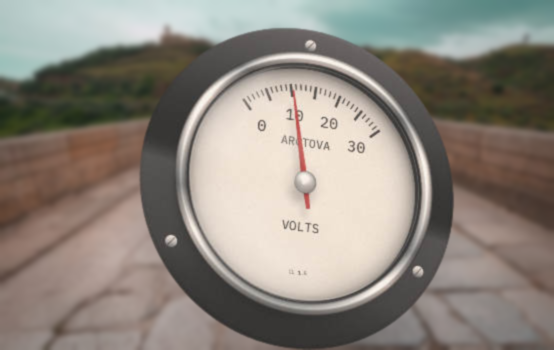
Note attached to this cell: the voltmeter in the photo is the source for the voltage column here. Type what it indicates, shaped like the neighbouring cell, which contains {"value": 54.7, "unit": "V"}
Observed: {"value": 10, "unit": "V"}
